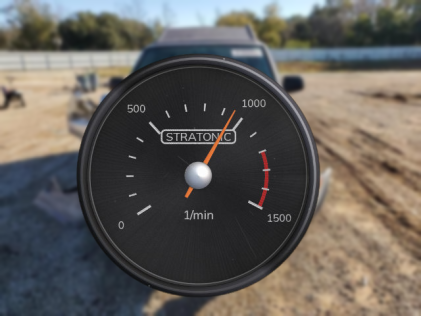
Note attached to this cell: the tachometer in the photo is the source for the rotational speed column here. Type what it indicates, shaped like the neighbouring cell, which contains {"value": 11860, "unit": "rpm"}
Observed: {"value": 950, "unit": "rpm"}
